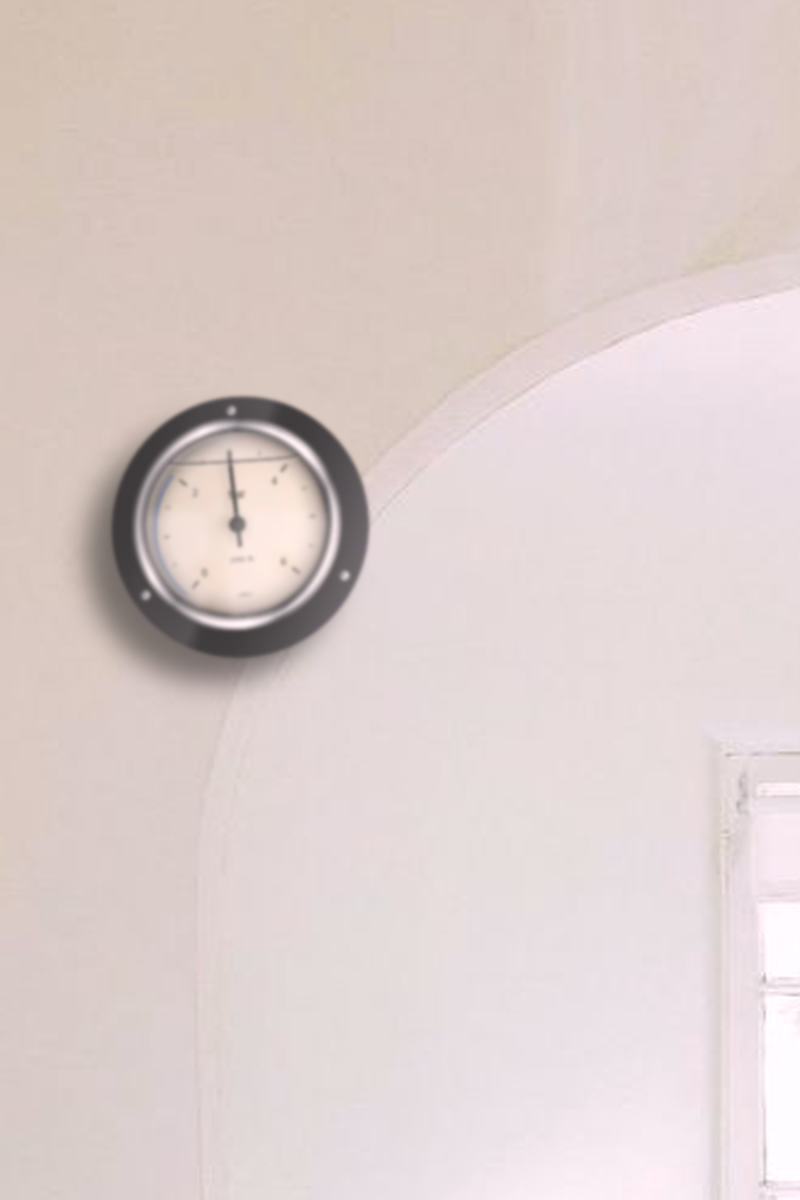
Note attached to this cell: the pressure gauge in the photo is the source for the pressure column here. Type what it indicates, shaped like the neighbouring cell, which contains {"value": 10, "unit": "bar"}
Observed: {"value": 3, "unit": "bar"}
